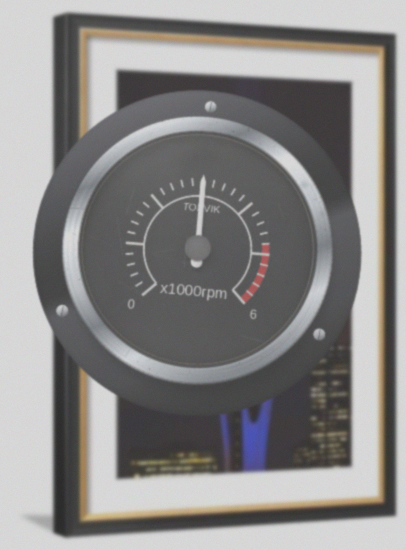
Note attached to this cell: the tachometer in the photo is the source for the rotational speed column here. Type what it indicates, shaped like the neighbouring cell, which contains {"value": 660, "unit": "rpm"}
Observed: {"value": 3000, "unit": "rpm"}
